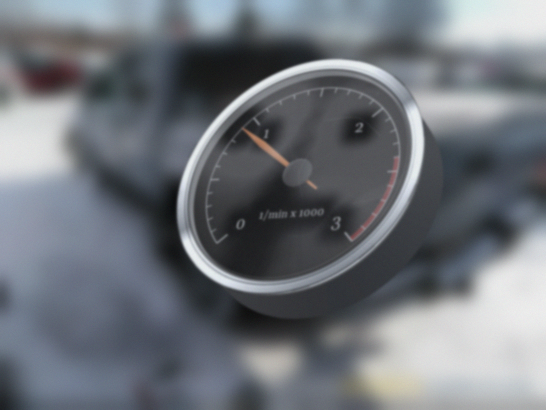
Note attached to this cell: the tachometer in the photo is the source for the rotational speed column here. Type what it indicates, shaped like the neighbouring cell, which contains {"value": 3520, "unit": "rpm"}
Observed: {"value": 900, "unit": "rpm"}
